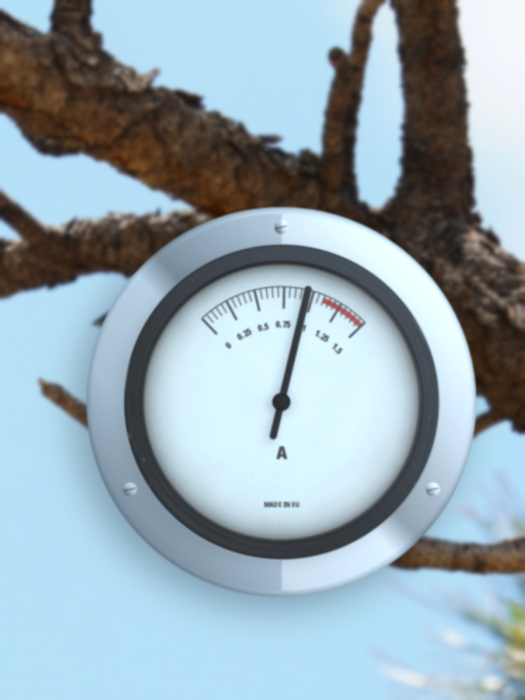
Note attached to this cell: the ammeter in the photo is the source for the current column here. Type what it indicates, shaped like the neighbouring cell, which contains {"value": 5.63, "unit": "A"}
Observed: {"value": 0.95, "unit": "A"}
